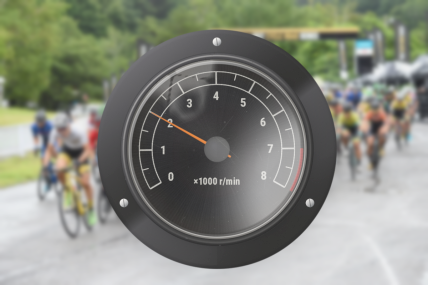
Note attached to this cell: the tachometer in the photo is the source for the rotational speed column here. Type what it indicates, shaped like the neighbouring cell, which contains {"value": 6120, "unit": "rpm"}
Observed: {"value": 2000, "unit": "rpm"}
